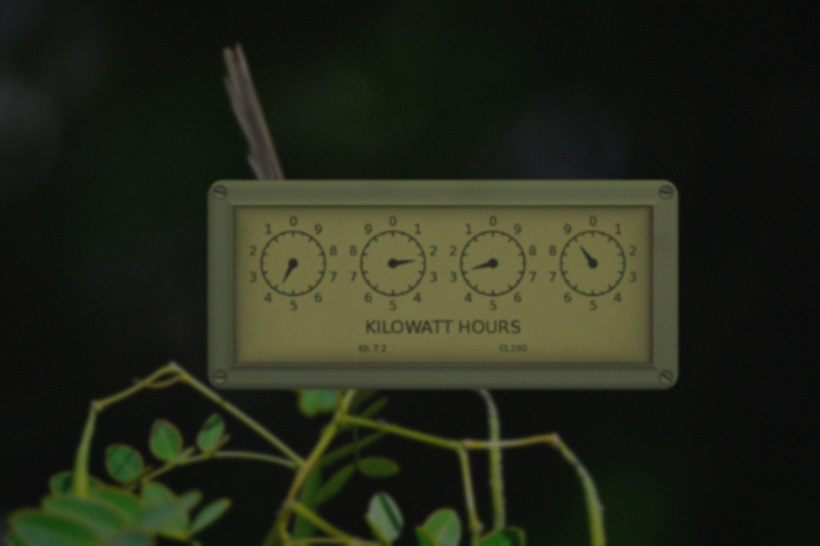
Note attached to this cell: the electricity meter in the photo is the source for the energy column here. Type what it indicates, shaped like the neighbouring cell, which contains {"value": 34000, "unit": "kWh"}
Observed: {"value": 4229, "unit": "kWh"}
